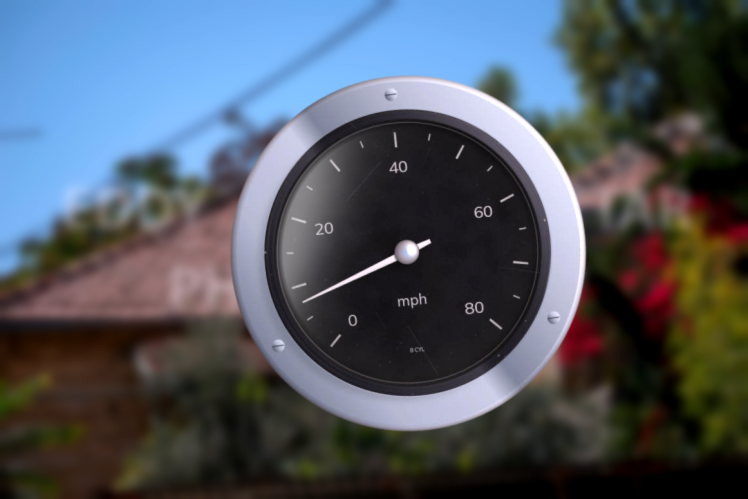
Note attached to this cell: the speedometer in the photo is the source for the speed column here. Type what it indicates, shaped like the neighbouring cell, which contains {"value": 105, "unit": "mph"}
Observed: {"value": 7.5, "unit": "mph"}
